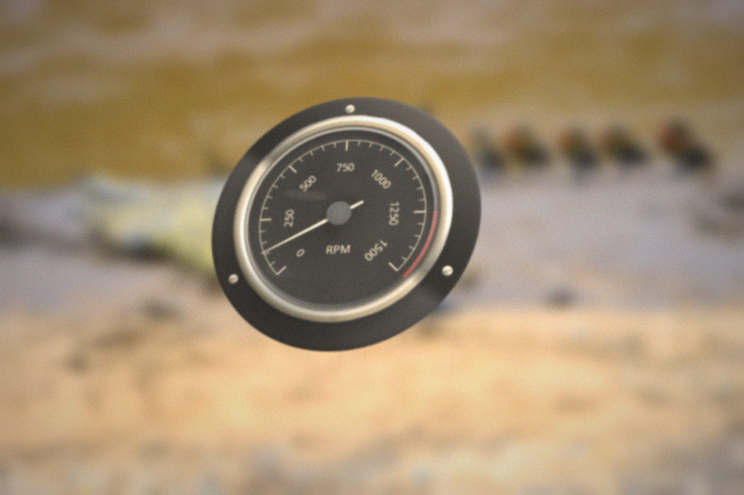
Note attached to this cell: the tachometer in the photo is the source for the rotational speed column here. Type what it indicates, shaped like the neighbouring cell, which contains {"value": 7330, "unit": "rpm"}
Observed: {"value": 100, "unit": "rpm"}
